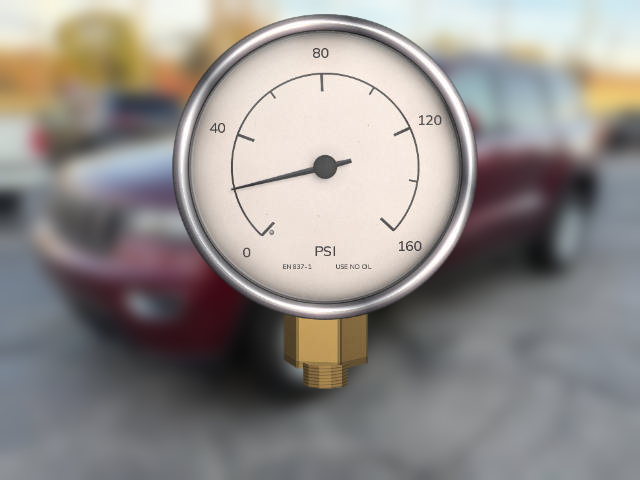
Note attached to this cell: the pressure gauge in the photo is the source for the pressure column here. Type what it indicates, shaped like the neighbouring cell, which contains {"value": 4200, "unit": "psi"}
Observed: {"value": 20, "unit": "psi"}
